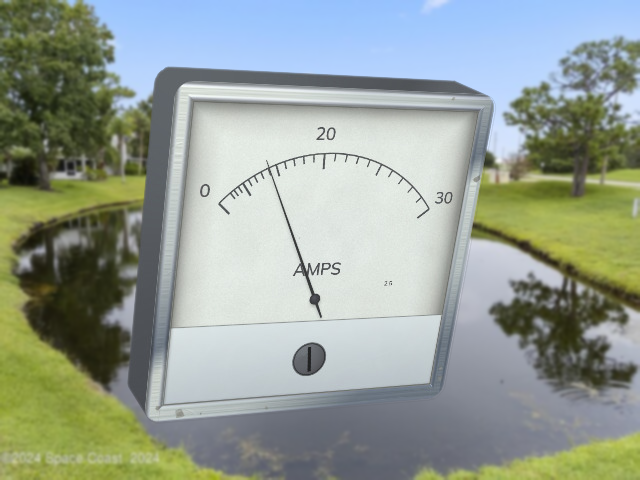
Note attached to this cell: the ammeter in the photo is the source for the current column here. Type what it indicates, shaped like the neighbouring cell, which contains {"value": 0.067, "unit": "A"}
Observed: {"value": 14, "unit": "A"}
